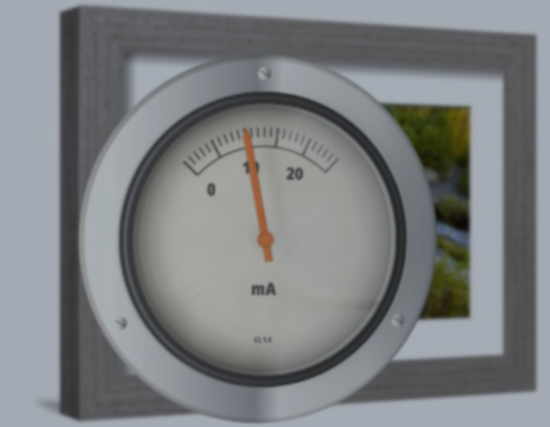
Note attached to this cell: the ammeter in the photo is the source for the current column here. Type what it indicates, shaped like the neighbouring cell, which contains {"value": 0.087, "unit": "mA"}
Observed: {"value": 10, "unit": "mA"}
